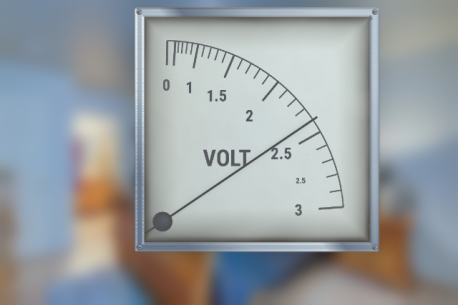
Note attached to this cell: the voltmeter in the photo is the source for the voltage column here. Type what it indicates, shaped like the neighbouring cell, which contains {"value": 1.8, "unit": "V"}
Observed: {"value": 2.4, "unit": "V"}
